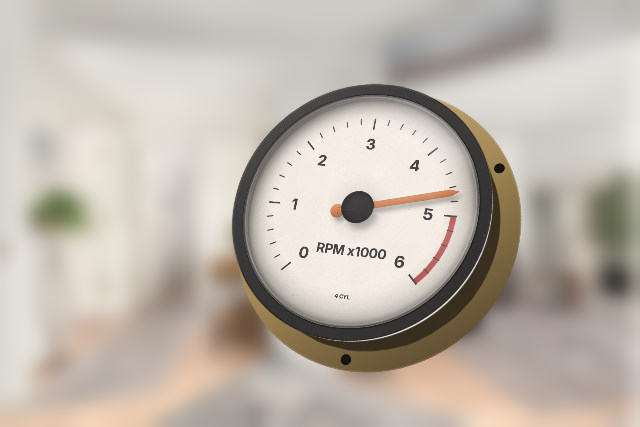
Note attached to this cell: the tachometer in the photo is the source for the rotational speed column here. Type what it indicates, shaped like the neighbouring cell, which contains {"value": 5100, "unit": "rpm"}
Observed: {"value": 4700, "unit": "rpm"}
